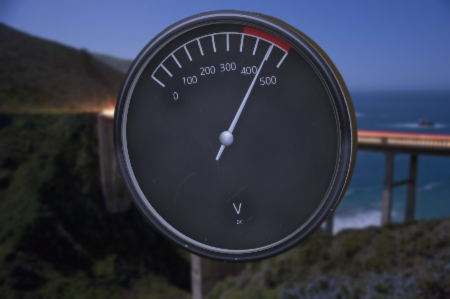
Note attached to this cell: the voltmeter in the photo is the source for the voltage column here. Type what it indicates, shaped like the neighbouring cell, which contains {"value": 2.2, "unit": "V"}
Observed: {"value": 450, "unit": "V"}
